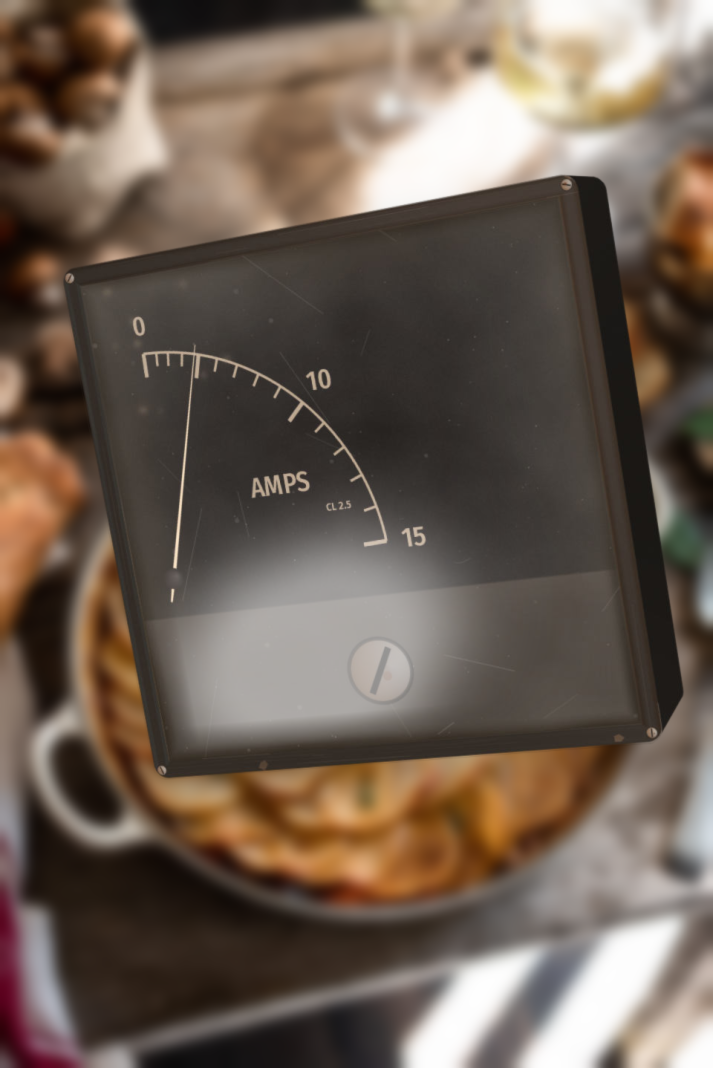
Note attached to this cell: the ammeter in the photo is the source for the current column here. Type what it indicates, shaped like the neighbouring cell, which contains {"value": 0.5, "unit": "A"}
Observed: {"value": 5, "unit": "A"}
